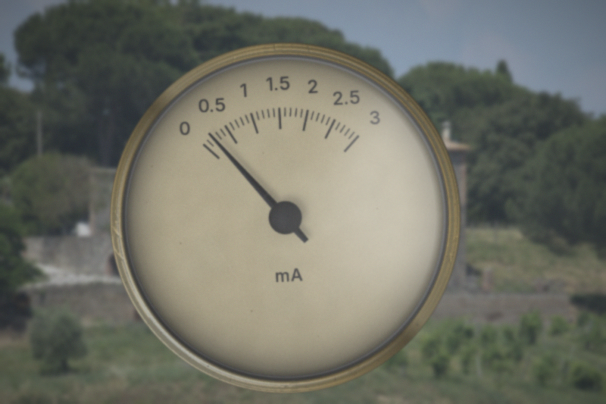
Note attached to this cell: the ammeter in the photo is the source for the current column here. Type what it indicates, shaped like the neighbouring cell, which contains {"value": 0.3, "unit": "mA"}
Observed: {"value": 0.2, "unit": "mA"}
